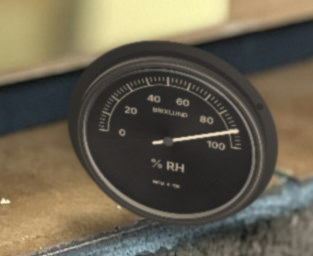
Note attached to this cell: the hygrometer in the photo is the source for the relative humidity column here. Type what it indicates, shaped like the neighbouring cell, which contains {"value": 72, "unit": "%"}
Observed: {"value": 90, "unit": "%"}
